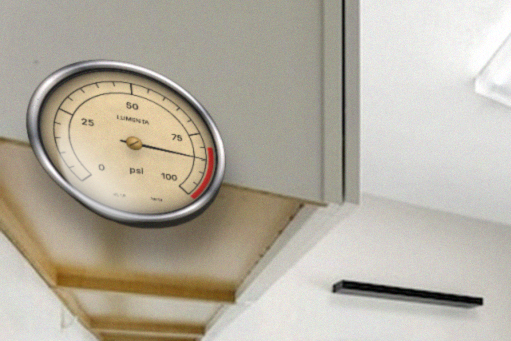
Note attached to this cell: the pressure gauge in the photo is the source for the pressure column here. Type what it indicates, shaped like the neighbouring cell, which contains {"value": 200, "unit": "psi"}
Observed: {"value": 85, "unit": "psi"}
